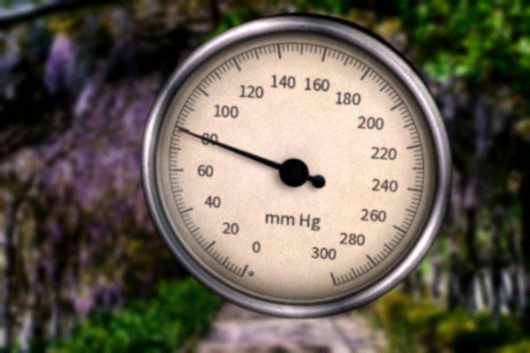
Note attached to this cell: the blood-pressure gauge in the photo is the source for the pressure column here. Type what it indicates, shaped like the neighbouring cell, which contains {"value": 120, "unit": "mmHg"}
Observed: {"value": 80, "unit": "mmHg"}
